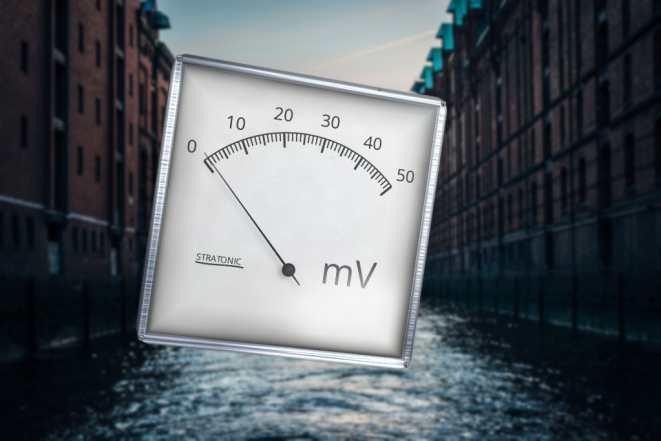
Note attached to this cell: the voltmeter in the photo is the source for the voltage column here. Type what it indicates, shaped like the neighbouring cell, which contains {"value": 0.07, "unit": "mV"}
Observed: {"value": 1, "unit": "mV"}
